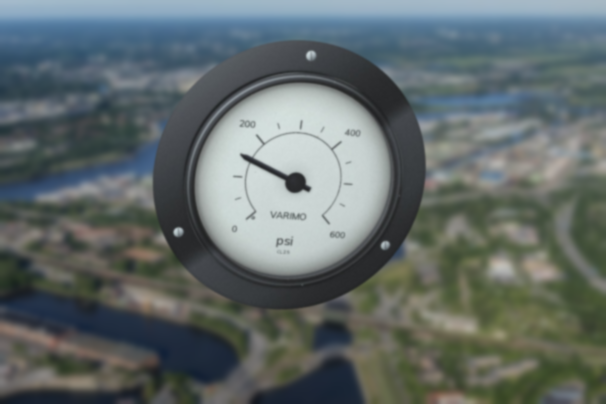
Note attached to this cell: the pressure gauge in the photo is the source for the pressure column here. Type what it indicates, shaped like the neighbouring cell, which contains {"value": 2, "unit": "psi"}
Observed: {"value": 150, "unit": "psi"}
